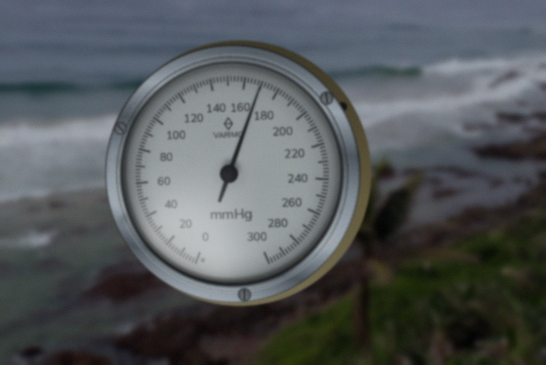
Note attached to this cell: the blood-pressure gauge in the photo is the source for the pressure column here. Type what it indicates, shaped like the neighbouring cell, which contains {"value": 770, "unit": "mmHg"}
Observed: {"value": 170, "unit": "mmHg"}
